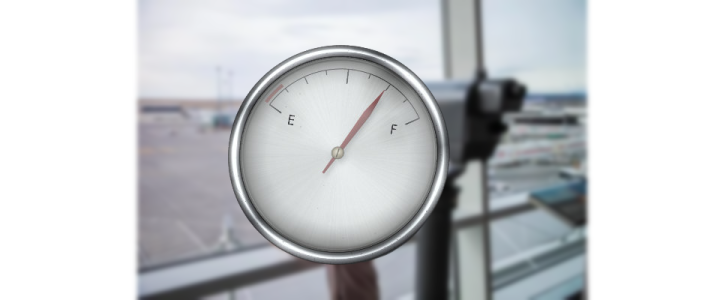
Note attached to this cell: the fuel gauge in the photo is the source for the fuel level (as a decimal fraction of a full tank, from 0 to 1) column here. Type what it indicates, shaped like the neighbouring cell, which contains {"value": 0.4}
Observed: {"value": 0.75}
